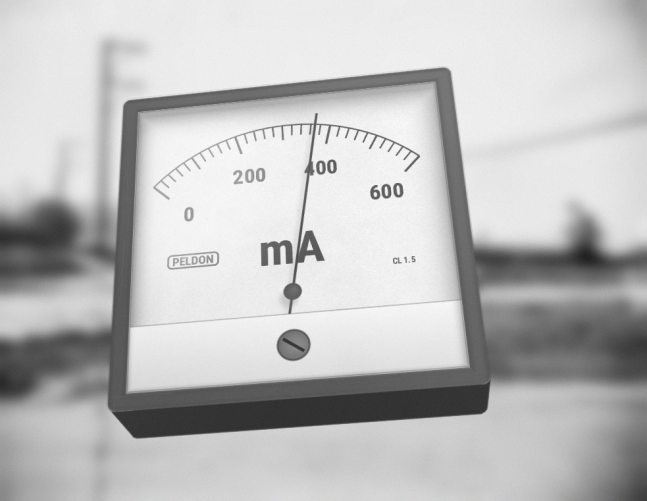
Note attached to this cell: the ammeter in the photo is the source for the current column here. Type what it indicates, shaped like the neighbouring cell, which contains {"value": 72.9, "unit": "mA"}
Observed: {"value": 370, "unit": "mA"}
